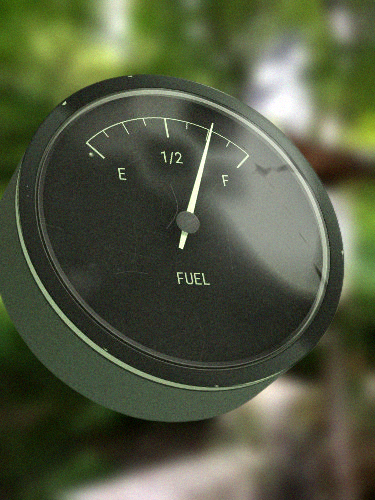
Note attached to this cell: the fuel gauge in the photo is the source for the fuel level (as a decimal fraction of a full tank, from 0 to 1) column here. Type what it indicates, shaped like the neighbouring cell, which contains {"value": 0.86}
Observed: {"value": 0.75}
